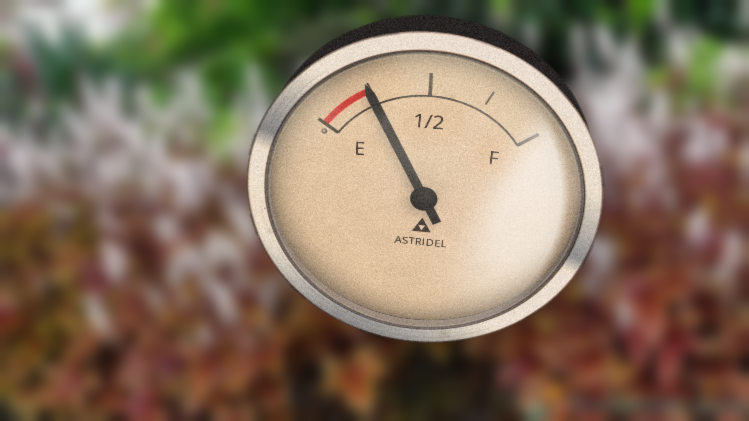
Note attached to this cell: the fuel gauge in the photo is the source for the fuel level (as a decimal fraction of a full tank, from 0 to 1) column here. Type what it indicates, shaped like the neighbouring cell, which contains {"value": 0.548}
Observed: {"value": 0.25}
